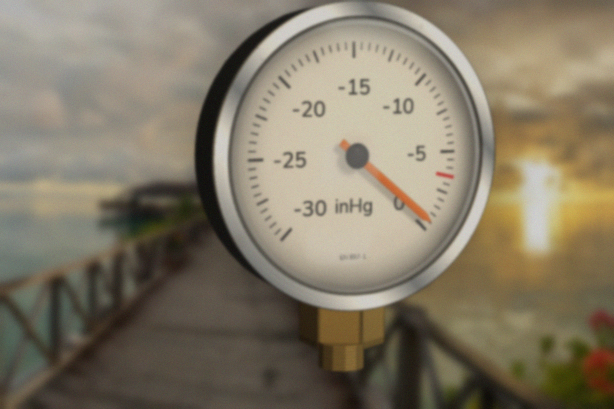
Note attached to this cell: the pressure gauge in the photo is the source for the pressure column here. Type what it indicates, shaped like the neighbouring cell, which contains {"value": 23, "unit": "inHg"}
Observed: {"value": -0.5, "unit": "inHg"}
